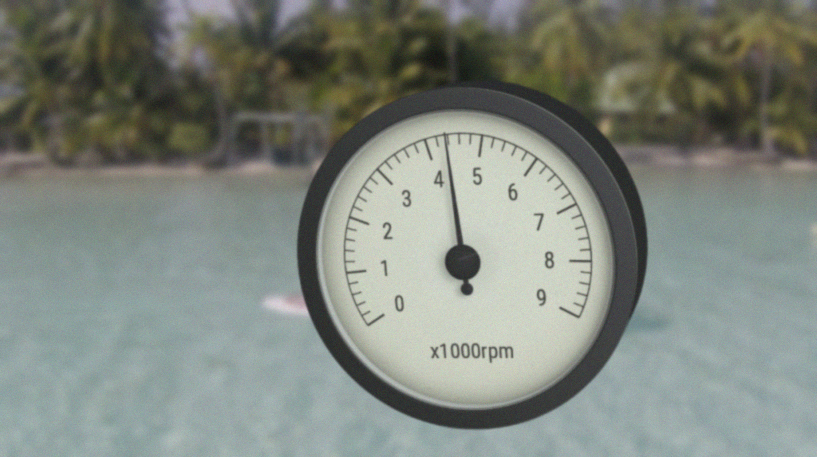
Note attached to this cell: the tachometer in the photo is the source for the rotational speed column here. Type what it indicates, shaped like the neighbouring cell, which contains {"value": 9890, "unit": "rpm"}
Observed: {"value": 4400, "unit": "rpm"}
